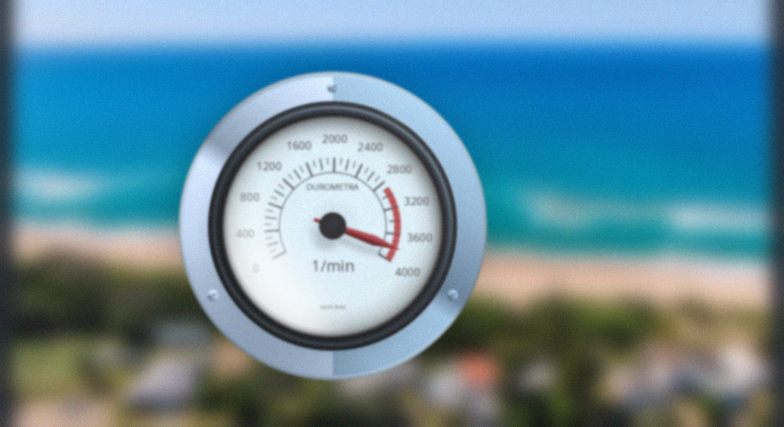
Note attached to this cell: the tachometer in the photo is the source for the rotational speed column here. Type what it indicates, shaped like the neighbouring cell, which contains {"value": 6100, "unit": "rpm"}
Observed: {"value": 3800, "unit": "rpm"}
